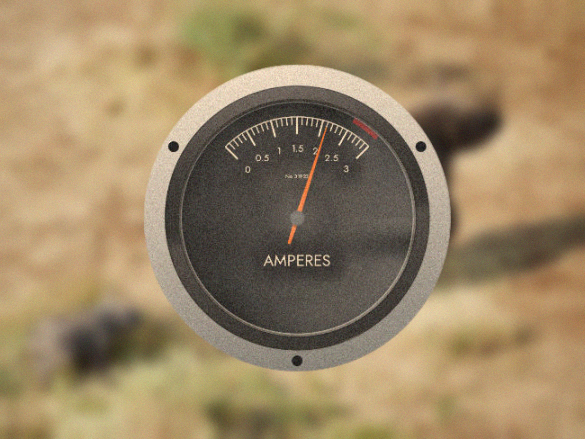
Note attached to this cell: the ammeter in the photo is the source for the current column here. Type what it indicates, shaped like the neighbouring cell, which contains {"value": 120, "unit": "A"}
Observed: {"value": 2.1, "unit": "A"}
